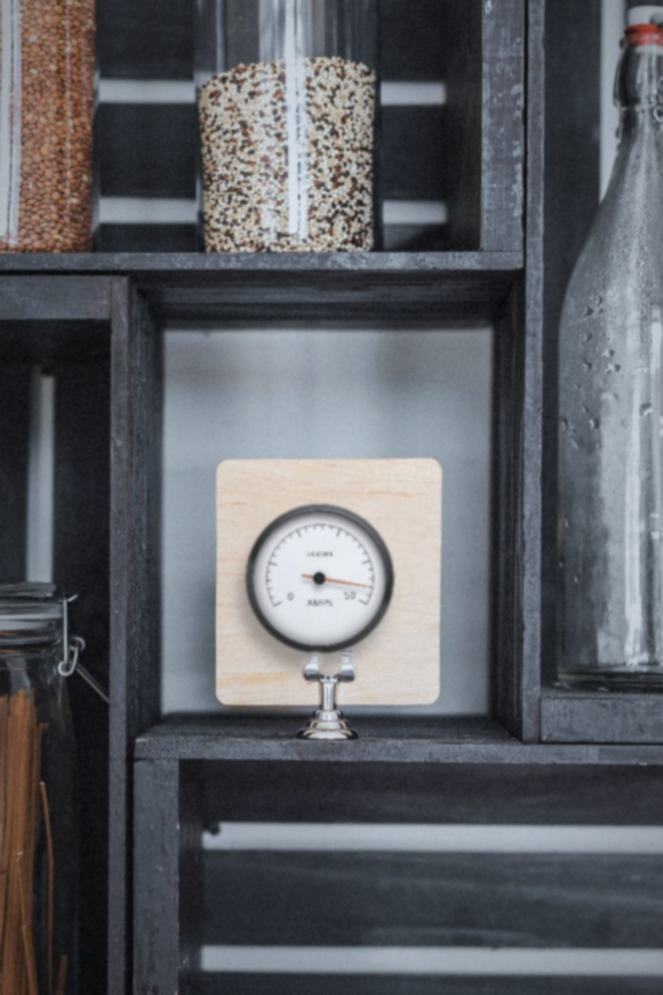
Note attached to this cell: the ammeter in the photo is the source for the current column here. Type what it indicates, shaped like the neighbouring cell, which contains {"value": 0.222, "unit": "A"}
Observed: {"value": 46, "unit": "A"}
